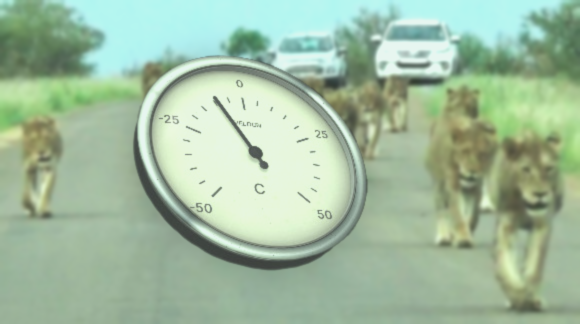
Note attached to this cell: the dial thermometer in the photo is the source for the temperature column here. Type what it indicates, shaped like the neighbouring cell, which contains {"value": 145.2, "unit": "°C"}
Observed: {"value": -10, "unit": "°C"}
